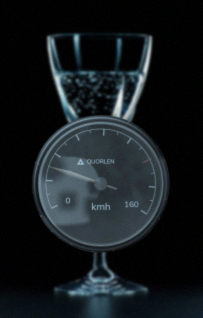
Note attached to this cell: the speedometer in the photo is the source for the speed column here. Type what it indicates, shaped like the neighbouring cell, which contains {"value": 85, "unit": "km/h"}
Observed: {"value": 30, "unit": "km/h"}
